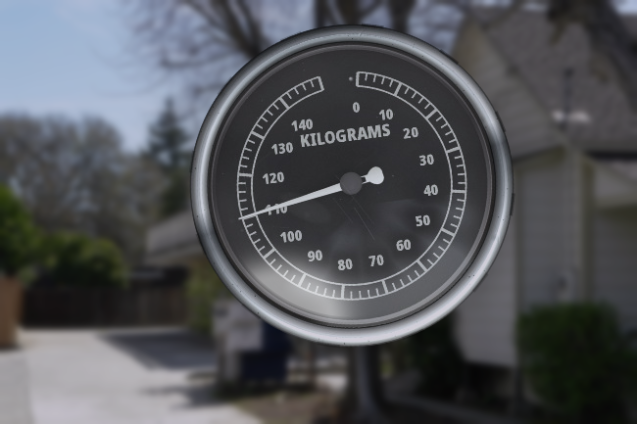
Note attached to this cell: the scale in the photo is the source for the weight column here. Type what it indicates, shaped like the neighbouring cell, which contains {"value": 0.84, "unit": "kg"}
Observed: {"value": 110, "unit": "kg"}
